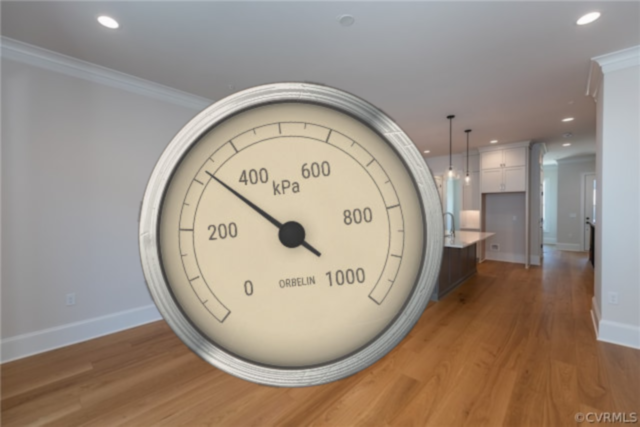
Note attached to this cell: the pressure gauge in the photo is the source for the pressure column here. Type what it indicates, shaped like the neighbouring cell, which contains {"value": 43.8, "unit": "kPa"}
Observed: {"value": 325, "unit": "kPa"}
